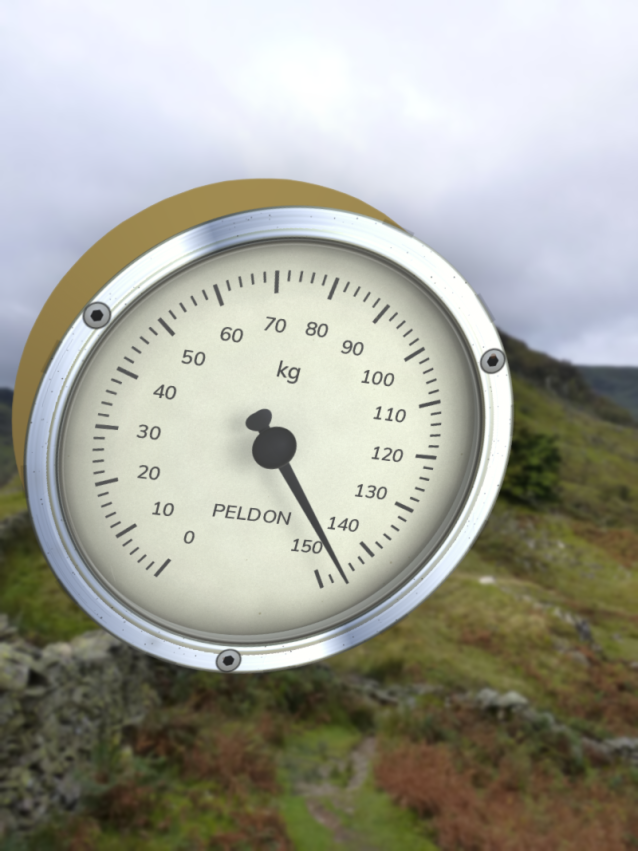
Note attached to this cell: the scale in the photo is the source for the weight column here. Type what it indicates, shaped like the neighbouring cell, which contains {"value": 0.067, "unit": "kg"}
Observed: {"value": 146, "unit": "kg"}
